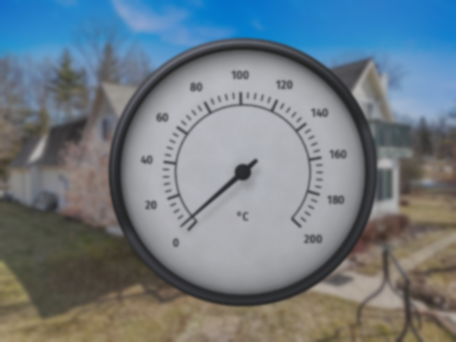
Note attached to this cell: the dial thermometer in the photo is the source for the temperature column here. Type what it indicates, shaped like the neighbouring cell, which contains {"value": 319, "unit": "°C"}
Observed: {"value": 4, "unit": "°C"}
